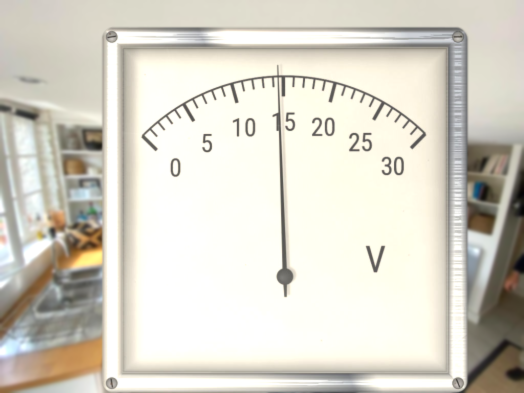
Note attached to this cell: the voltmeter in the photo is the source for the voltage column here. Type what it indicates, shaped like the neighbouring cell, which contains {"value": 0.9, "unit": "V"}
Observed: {"value": 14.5, "unit": "V"}
